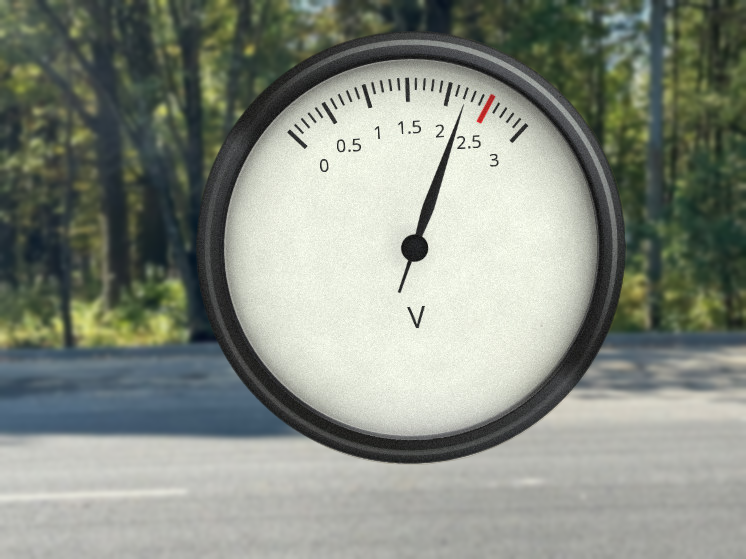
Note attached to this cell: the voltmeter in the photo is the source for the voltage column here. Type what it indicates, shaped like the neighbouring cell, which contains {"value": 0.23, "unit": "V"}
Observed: {"value": 2.2, "unit": "V"}
